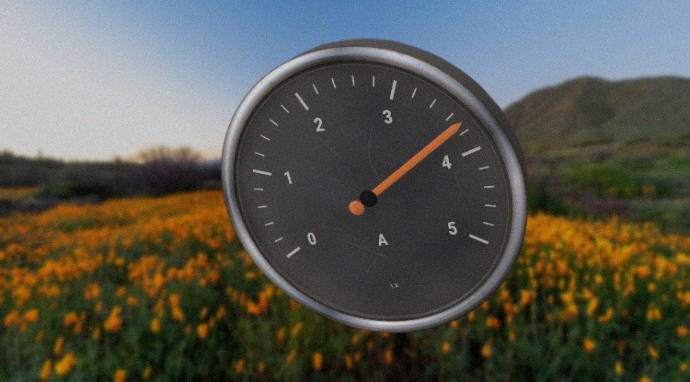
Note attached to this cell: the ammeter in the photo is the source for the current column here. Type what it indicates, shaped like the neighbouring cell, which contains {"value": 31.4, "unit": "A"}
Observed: {"value": 3.7, "unit": "A"}
